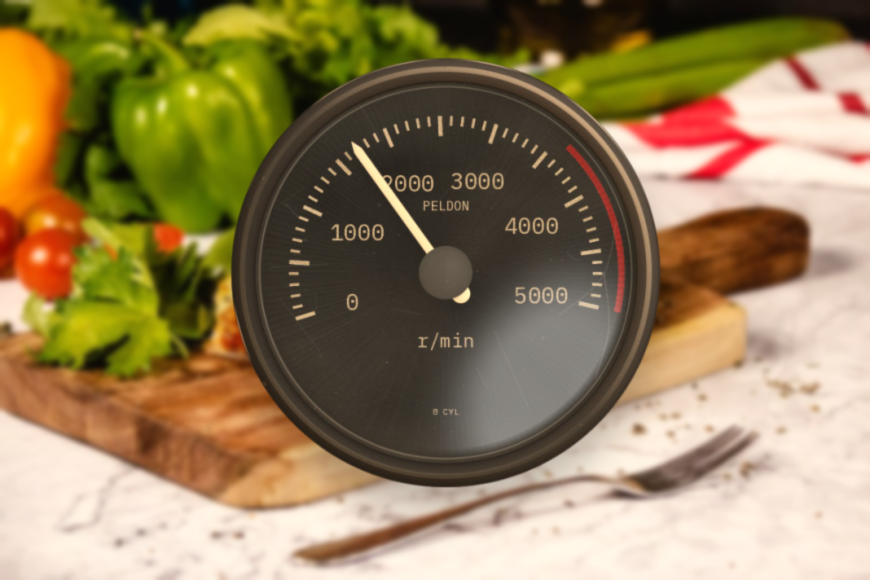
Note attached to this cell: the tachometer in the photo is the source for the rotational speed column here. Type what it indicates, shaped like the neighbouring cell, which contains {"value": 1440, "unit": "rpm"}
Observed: {"value": 1700, "unit": "rpm"}
